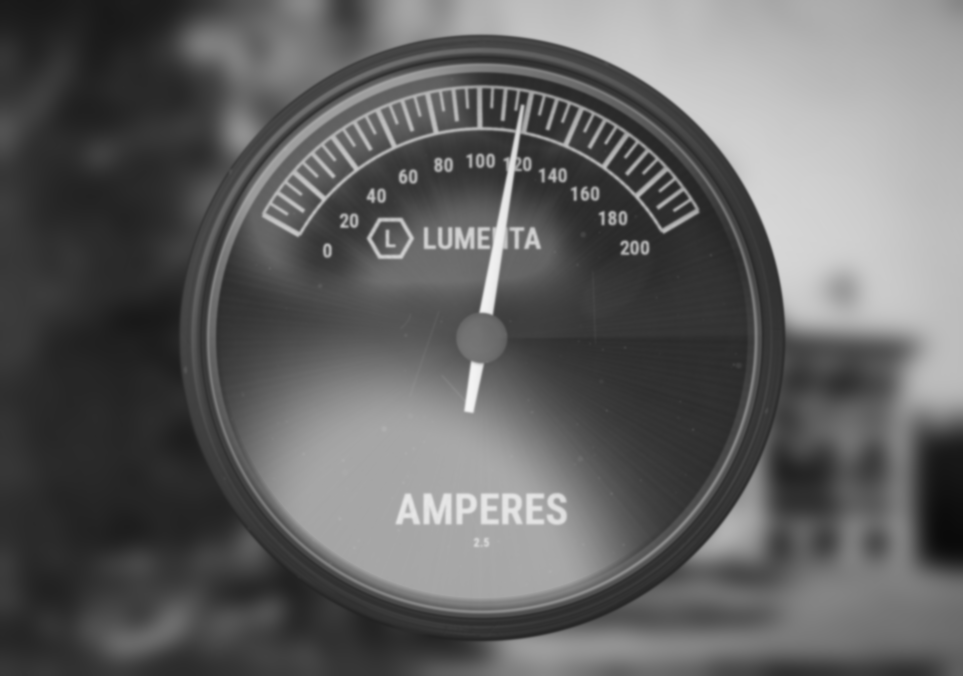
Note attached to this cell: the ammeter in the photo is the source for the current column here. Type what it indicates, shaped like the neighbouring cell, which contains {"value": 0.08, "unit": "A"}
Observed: {"value": 117.5, "unit": "A"}
